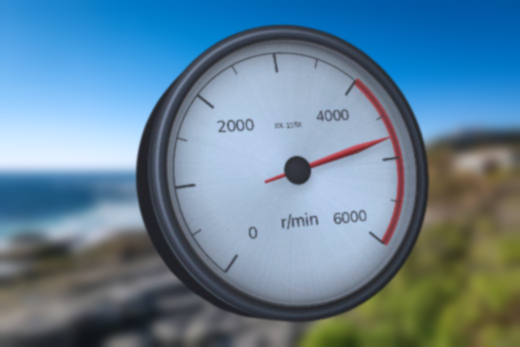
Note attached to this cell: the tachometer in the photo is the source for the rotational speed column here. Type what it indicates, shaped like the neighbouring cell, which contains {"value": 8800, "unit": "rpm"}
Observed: {"value": 4750, "unit": "rpm"}
